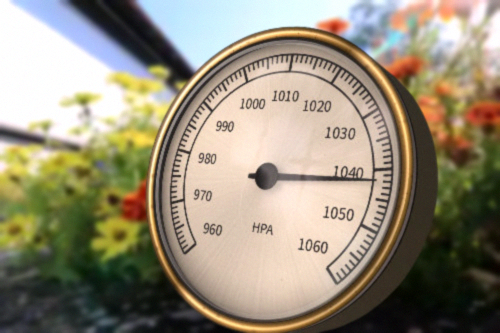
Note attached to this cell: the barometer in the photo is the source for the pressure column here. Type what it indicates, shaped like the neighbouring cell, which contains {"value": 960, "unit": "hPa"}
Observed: {"value": 1042, "unit": "hPa"}
